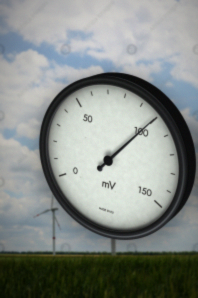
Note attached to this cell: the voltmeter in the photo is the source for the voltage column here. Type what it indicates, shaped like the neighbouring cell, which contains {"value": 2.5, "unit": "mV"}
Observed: {"value": 100, "unit": "mV"}
